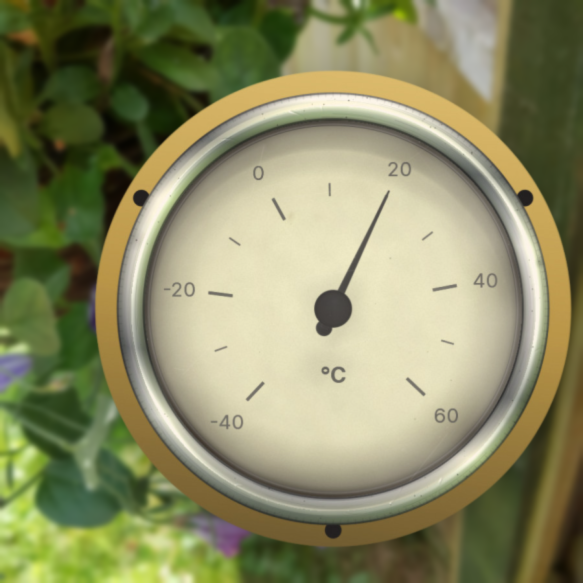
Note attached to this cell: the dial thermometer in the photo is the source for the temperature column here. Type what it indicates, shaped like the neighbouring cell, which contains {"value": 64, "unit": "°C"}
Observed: {"value": 20, "unit": "°C"}
